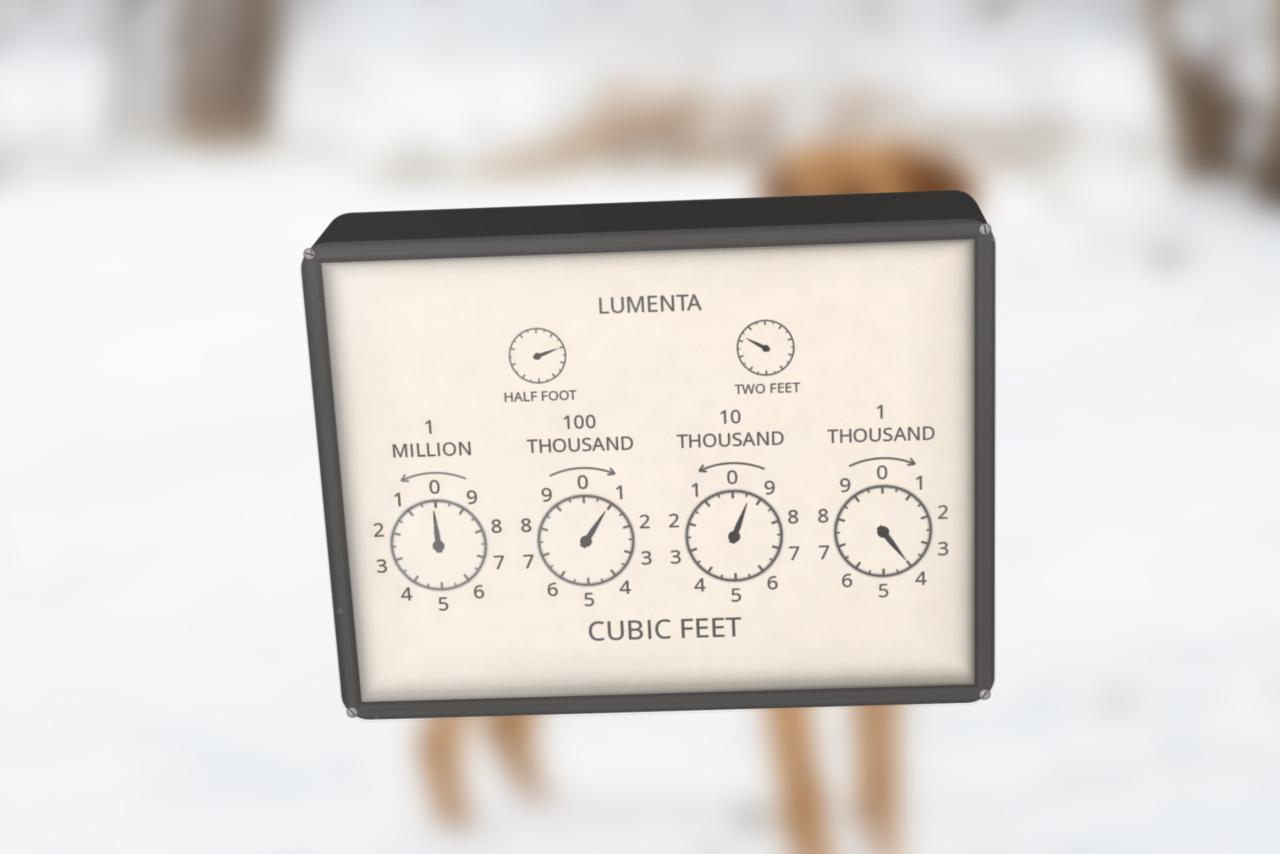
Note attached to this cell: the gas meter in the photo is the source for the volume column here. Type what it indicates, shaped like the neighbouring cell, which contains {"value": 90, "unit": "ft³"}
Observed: {"value": 9400, "unit": "ft³"}
